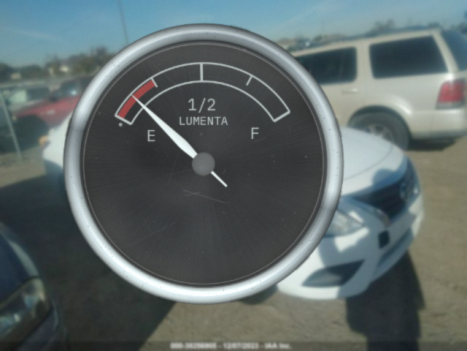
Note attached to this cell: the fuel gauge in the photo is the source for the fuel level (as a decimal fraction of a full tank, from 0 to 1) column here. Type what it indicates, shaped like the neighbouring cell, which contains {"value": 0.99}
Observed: {"value": 0.125}
